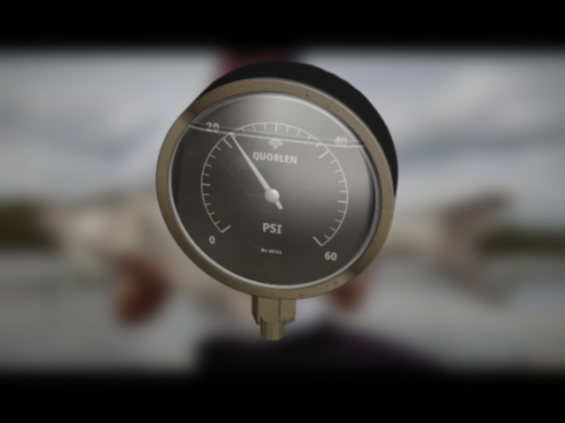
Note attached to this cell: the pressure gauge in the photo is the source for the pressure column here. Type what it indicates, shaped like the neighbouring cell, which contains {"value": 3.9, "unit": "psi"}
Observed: {"value": 22, "unit": "psi"}
